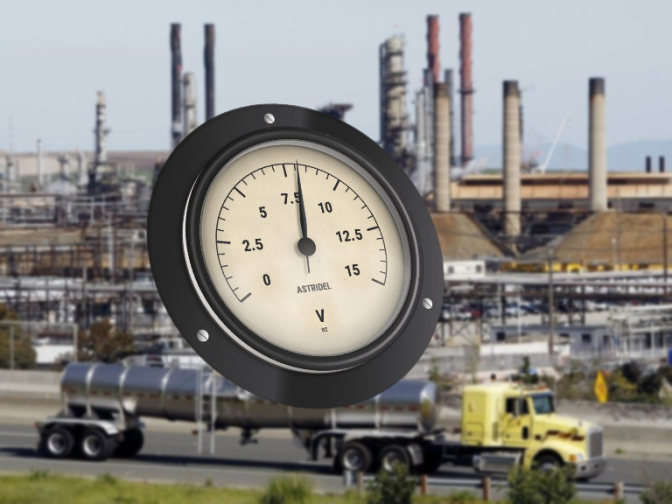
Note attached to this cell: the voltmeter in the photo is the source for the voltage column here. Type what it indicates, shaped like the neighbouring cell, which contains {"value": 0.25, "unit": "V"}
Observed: {"value": 8, "unit": "V"}
